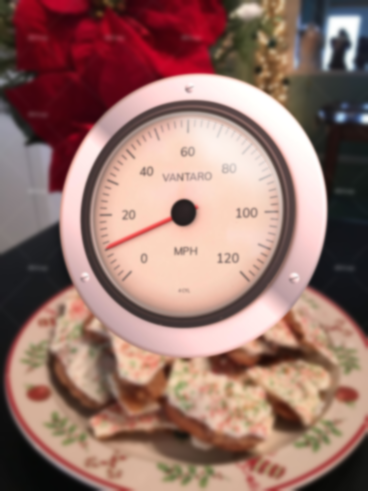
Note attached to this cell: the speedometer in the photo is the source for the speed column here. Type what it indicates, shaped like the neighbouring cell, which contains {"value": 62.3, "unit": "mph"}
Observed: {"value": 10, "unit": "mph"}
